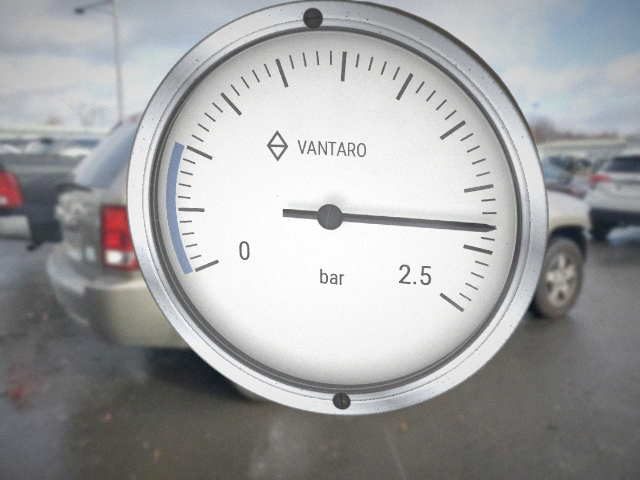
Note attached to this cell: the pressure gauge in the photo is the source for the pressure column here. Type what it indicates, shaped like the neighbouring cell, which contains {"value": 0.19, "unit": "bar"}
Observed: {"value": 2.15, "unit": "bar"}
